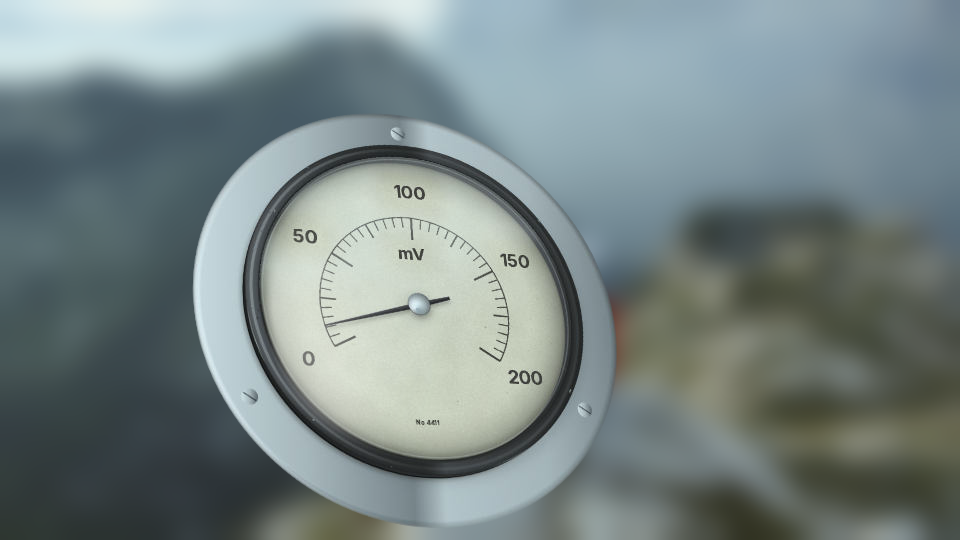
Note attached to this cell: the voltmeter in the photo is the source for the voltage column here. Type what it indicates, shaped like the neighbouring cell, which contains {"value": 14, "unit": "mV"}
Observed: {"value": 10, "unit": "mV"}
